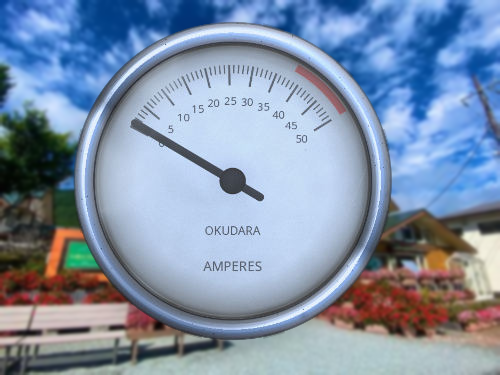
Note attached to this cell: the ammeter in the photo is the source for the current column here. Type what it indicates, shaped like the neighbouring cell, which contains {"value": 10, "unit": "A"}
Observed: {"value": 1, "unit": "A"}
